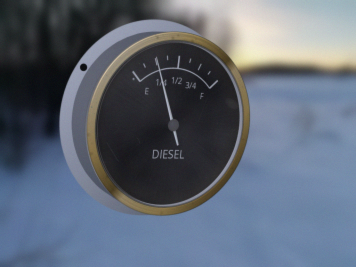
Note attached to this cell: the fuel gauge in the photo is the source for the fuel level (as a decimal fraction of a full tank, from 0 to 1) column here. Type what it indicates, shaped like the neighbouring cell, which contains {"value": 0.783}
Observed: {"value": 0.25}
